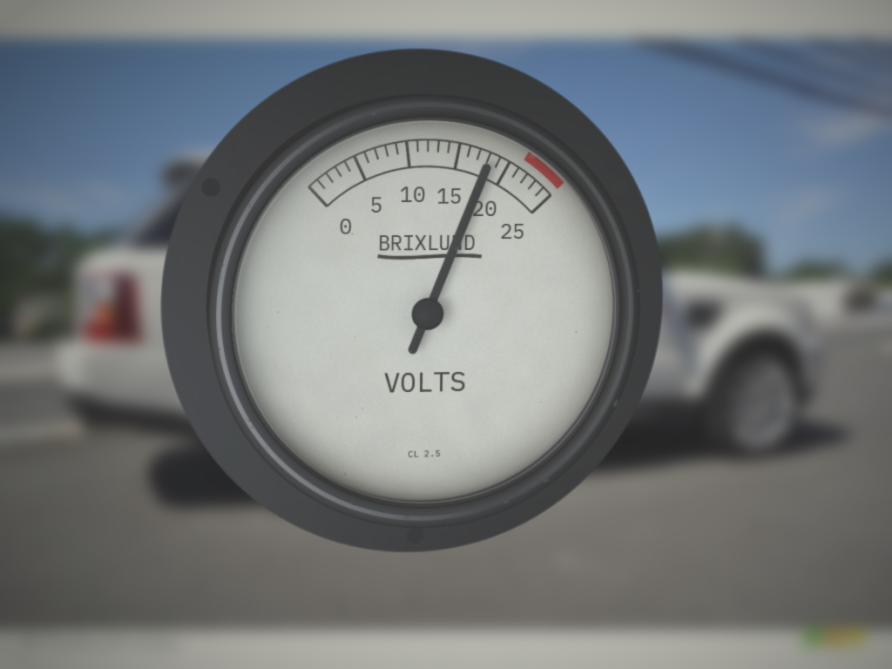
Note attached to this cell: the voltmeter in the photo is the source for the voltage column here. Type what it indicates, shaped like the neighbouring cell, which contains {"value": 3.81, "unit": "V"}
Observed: {"value": 18, "unit": "V"}
